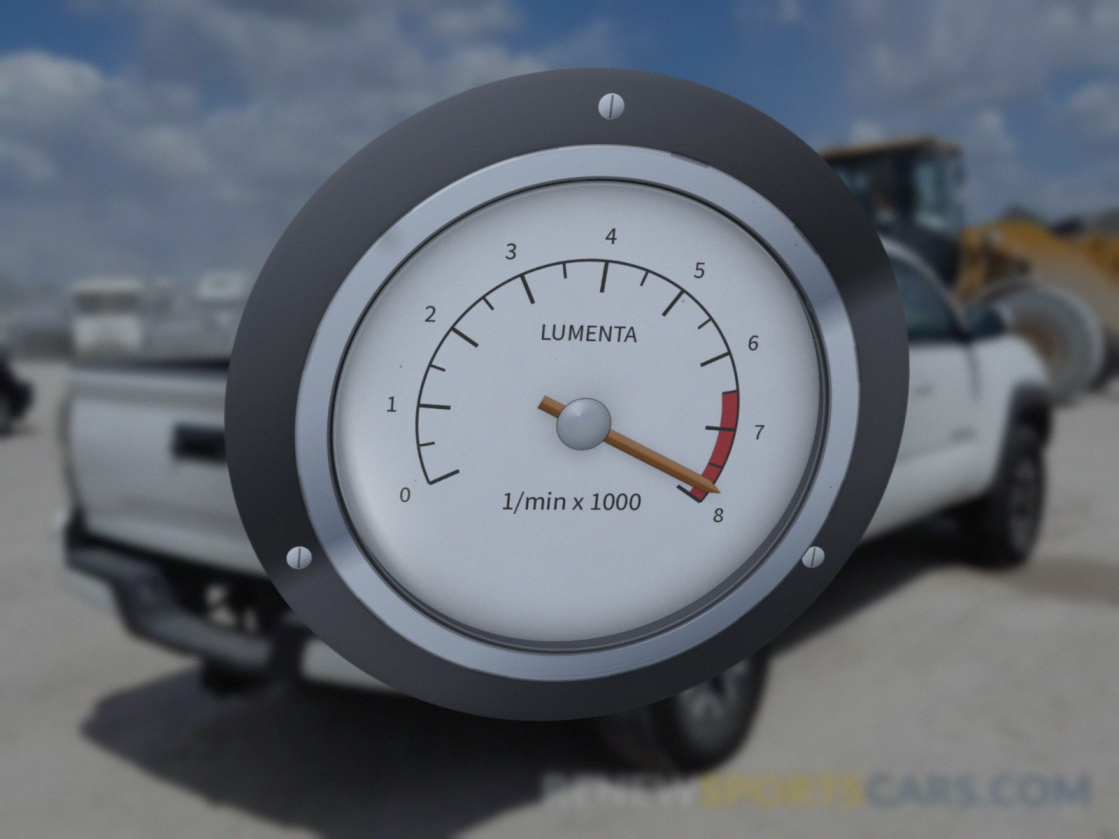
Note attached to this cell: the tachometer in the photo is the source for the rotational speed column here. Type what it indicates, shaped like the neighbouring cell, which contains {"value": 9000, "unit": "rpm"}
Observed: {"value": 7750, "unit": "rpm"}
